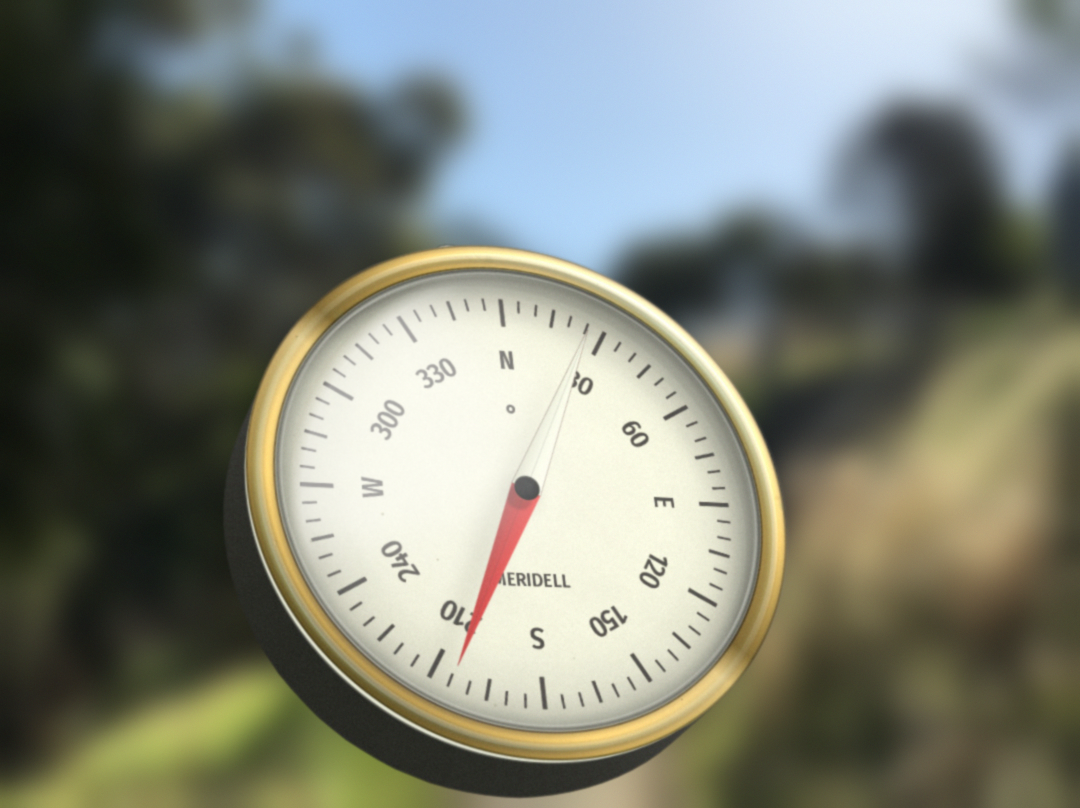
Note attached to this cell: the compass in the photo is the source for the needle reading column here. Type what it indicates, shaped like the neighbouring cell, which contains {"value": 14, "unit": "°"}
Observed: {"value": 205, "unit": "°"}
